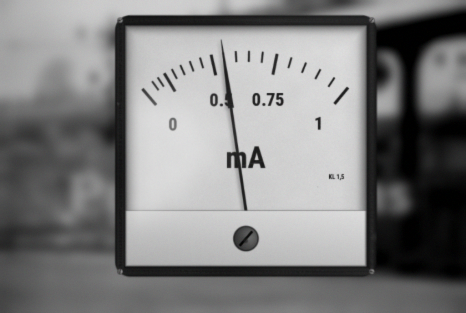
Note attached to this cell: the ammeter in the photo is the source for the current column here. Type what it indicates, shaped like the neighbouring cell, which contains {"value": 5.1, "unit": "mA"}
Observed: {"value": 0.55, "unit": "mA"}
